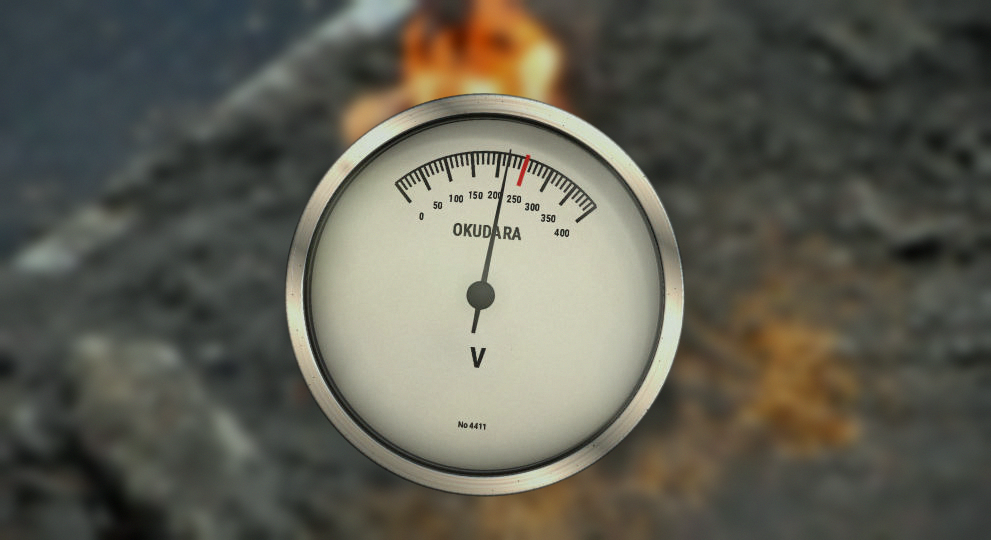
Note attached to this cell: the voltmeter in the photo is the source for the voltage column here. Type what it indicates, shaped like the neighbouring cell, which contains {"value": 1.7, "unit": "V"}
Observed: {"value": 220, "unit": "V"}
